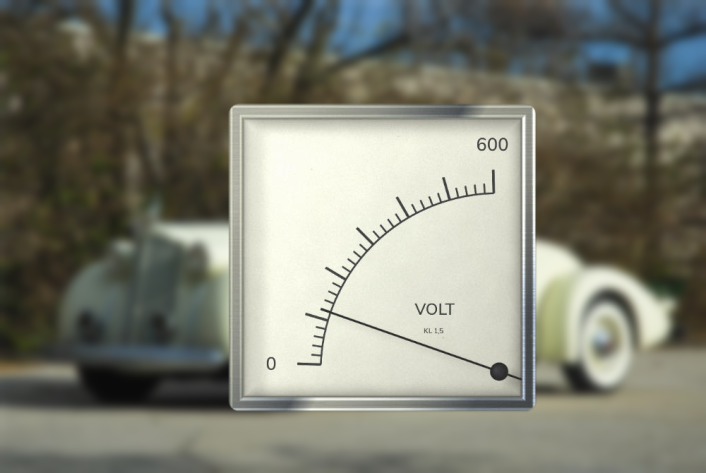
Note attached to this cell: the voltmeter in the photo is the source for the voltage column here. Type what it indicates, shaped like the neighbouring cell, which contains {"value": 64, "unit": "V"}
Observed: {"value": 120, "unit": "V"}
